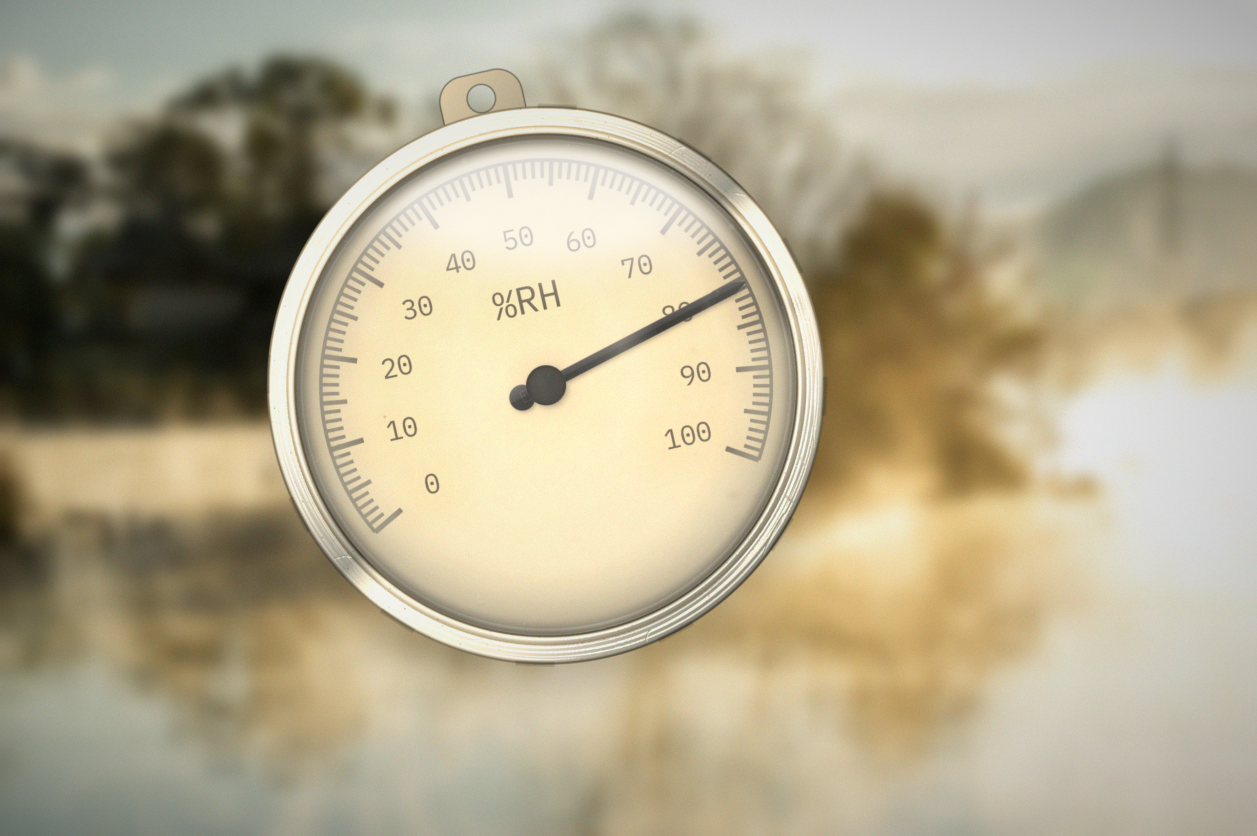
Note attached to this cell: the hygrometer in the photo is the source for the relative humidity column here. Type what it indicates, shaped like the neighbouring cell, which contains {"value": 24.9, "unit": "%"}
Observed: {"value": 80.5, "unit": "%"}
